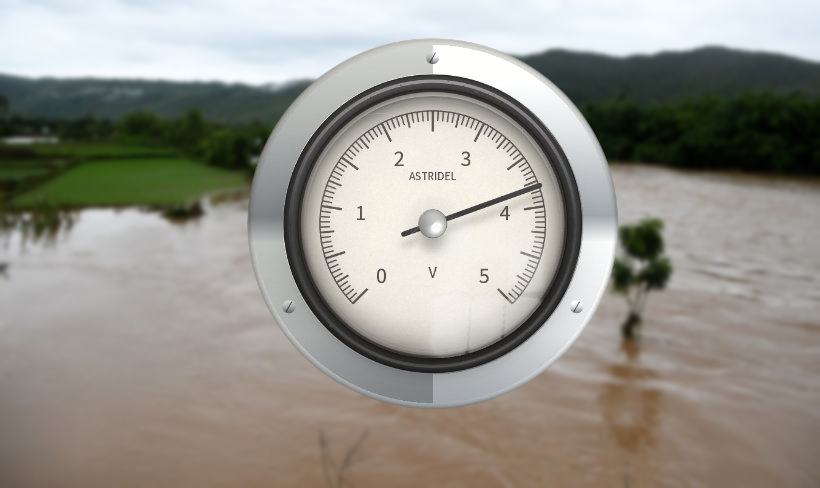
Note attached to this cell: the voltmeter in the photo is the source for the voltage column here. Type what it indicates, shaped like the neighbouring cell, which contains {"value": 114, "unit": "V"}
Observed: {"value": 3.8, "unit": "V"}
